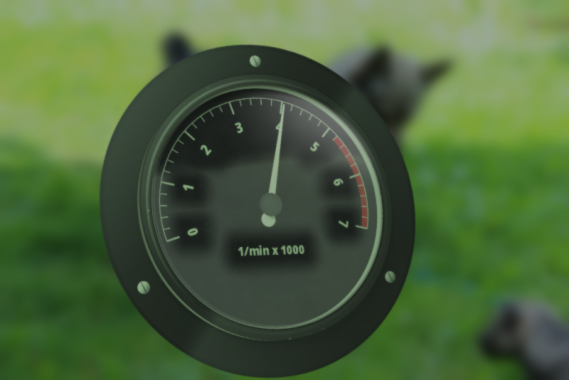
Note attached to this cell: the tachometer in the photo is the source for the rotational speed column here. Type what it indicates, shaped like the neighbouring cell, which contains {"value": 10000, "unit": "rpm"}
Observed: {"value": 4000, "unit": "rpm"}
